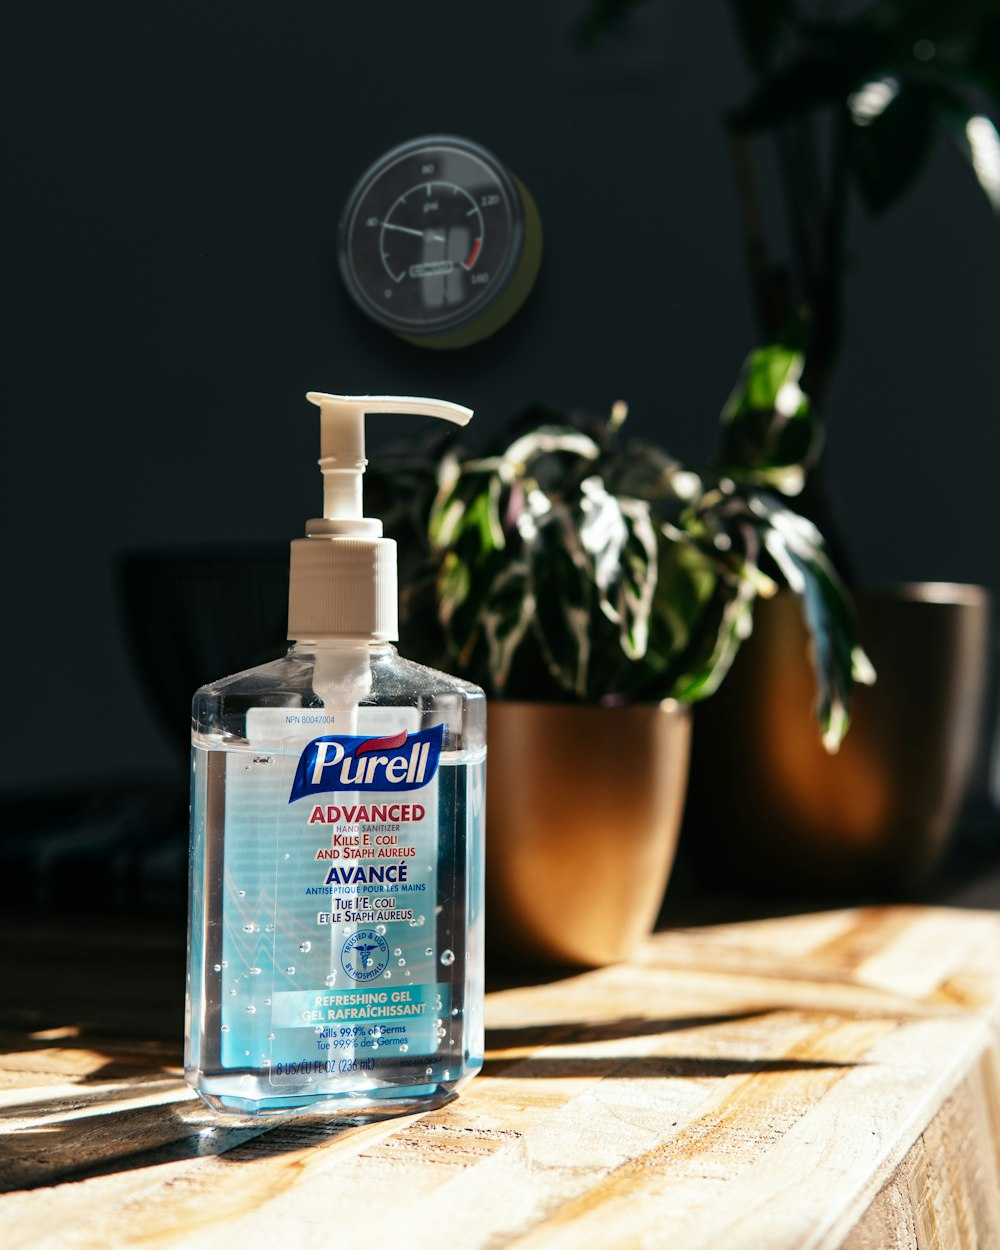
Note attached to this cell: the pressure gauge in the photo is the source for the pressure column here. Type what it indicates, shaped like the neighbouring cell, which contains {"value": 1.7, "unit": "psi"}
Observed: {"value": 40, "unit": "psi"}
